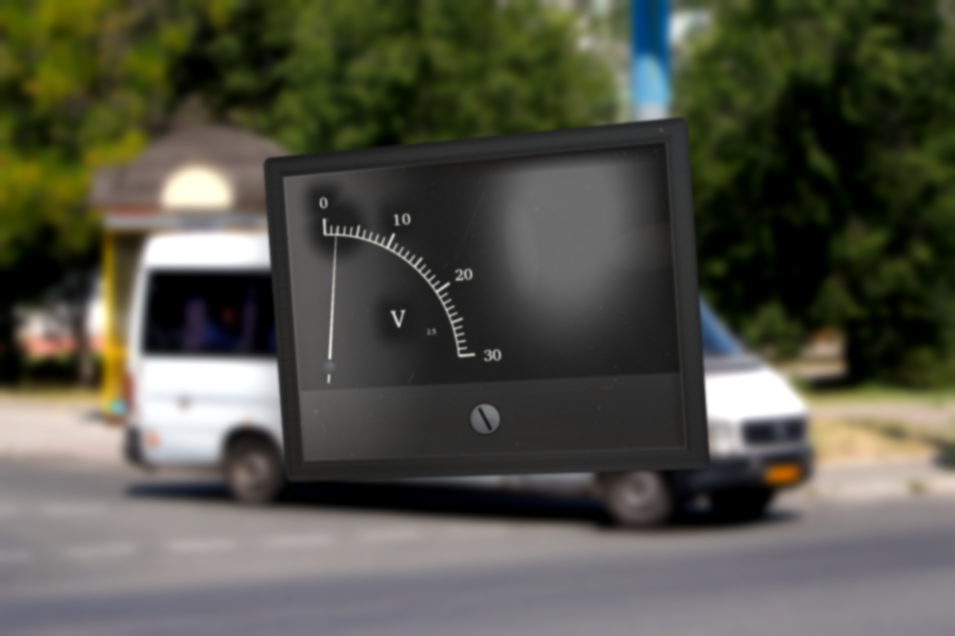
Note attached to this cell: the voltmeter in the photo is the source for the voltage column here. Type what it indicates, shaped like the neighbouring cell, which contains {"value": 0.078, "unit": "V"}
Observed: {"value": 2, "unit": "V"}
